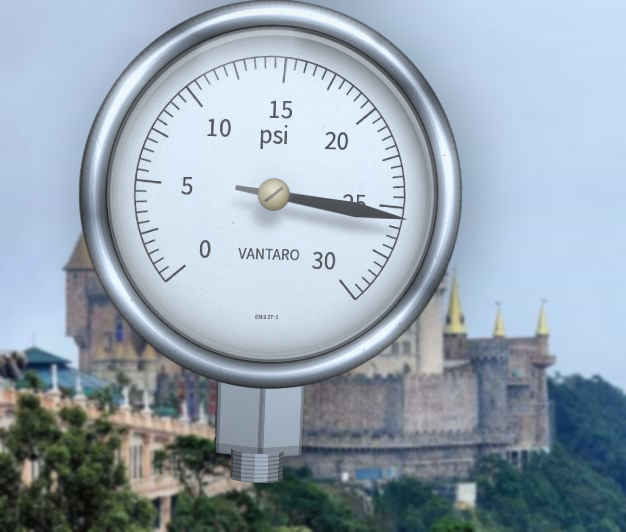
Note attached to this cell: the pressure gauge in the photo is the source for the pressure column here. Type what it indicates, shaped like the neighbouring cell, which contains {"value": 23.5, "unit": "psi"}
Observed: {"value": 25.5, "unit": "psi"}
